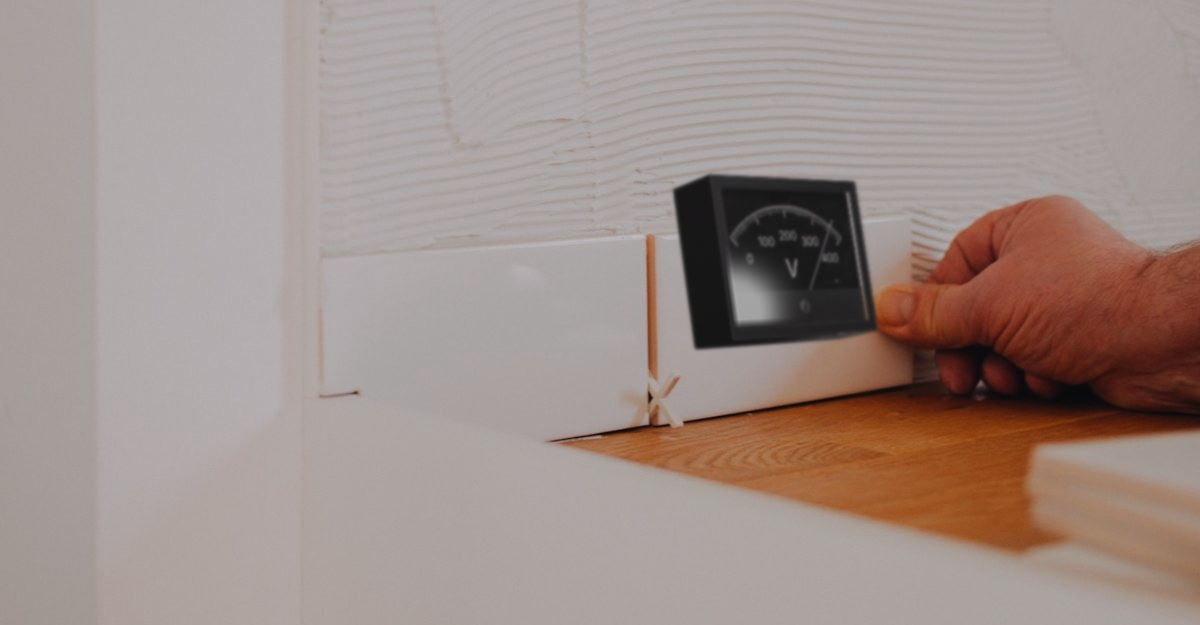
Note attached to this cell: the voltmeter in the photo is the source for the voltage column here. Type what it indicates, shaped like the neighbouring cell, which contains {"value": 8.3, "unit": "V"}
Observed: {"value": 350, "unit": "V"}
